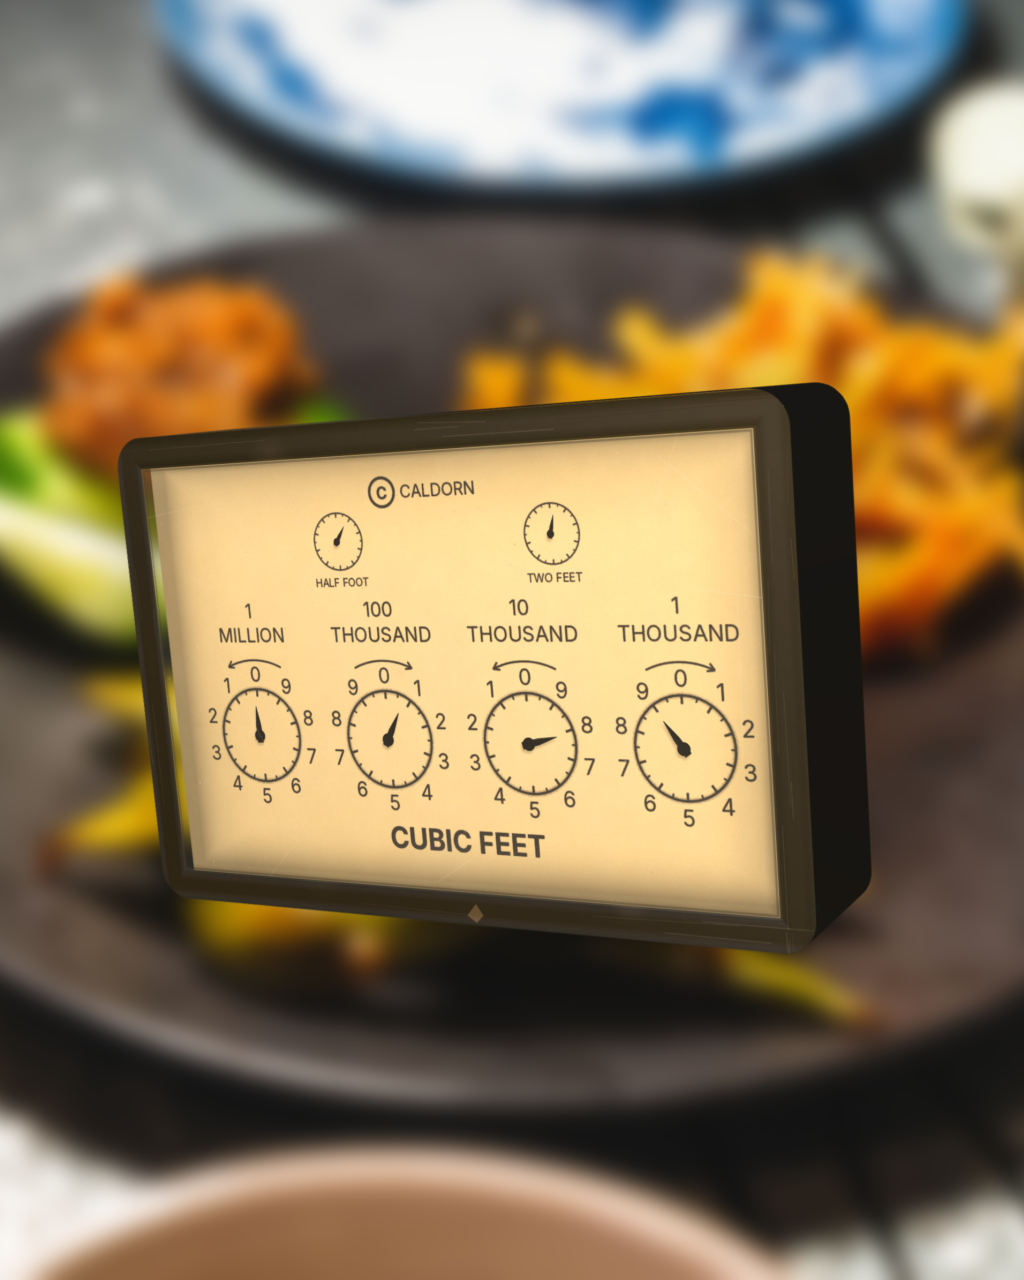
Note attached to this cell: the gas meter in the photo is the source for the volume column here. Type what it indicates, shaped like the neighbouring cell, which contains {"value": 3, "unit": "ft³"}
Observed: {"value": 7900, "unit": "ft³"}
